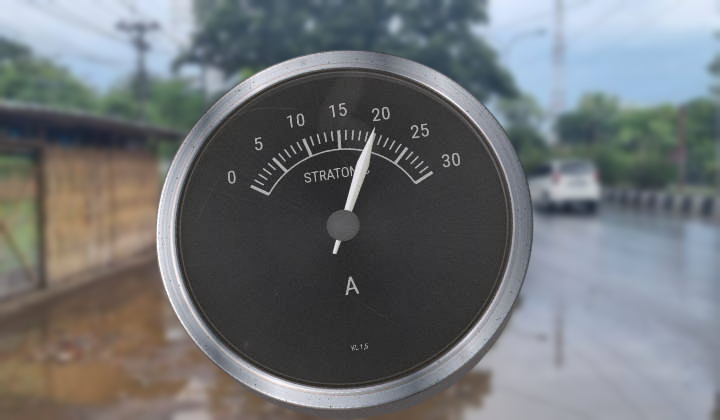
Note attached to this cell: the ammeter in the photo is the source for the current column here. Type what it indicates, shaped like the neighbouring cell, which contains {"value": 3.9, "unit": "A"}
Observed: {"value": 20, "unit": "A"}
